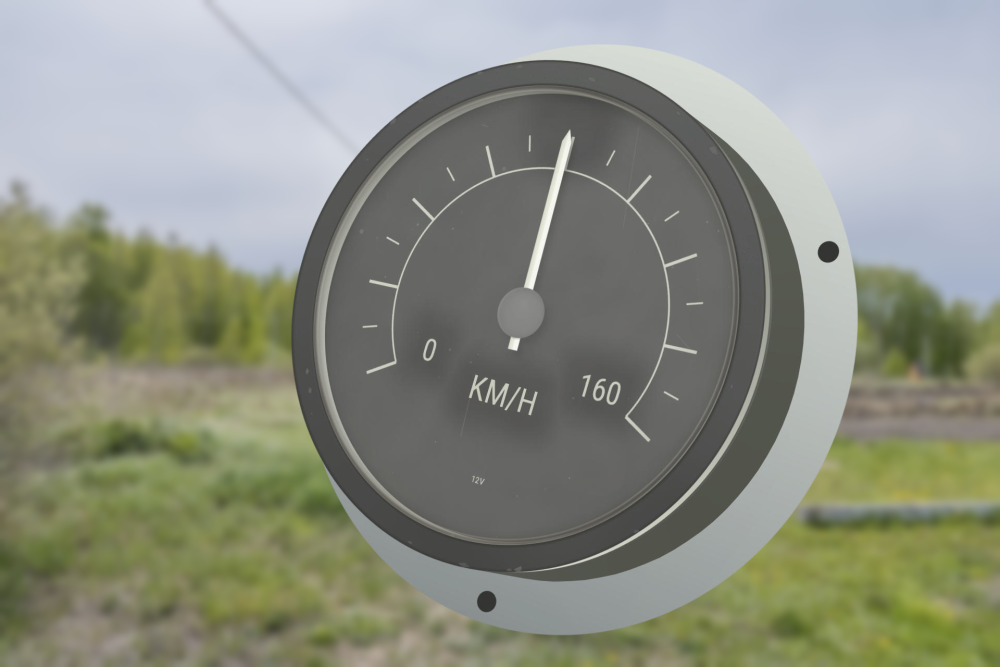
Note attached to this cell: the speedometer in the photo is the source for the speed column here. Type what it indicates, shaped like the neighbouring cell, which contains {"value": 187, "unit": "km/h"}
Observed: {"value": 80, "unit": "km/h"}
